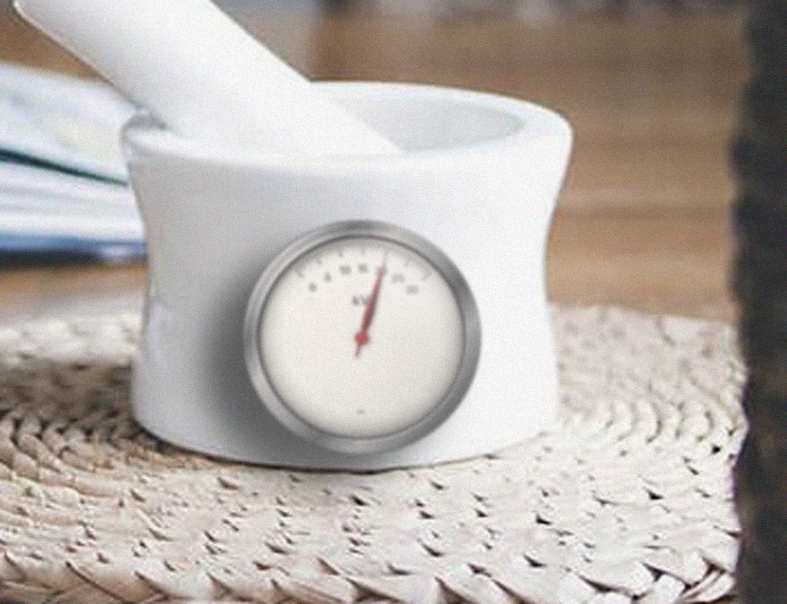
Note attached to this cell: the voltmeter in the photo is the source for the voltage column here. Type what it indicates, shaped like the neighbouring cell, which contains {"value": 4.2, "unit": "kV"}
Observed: {"value": 20, "unit": "kV"}
